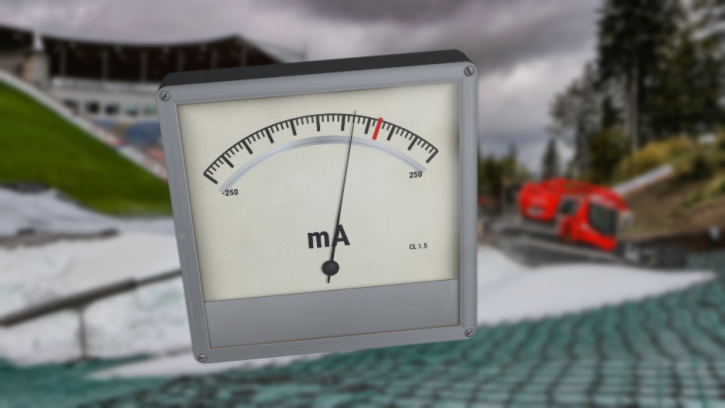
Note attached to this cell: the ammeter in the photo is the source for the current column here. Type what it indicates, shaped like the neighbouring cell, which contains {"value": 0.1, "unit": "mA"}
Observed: {"value": 70, "unit": "mA"}
